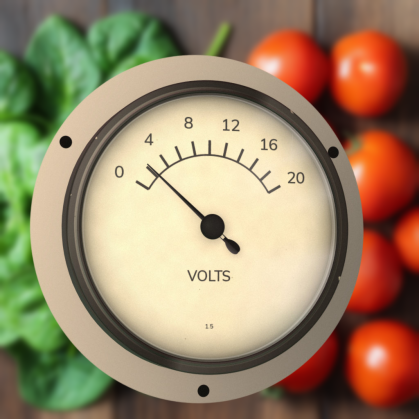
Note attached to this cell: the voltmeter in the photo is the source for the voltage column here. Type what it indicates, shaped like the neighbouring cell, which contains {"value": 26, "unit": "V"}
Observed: {"value": 2, "unit": "V"}
